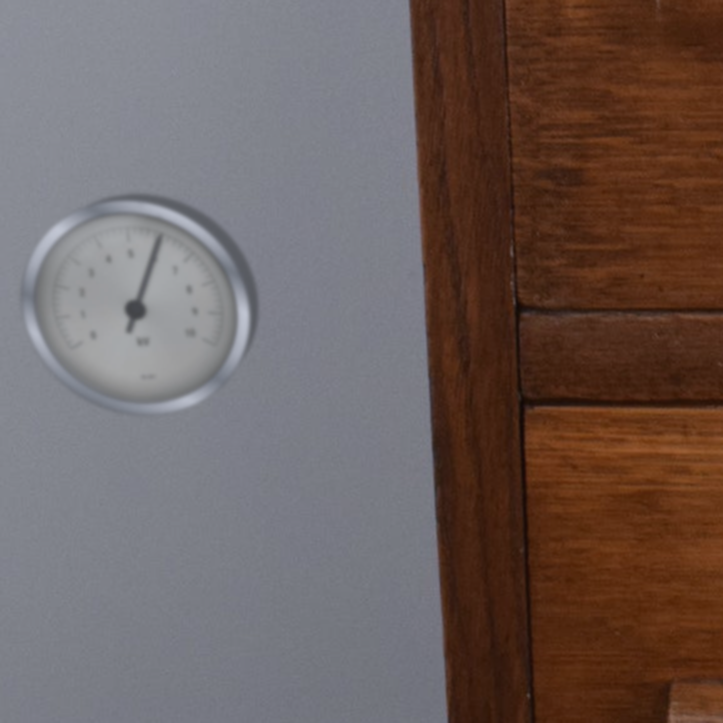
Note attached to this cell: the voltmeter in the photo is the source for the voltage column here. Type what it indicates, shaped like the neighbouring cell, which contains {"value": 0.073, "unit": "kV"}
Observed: {"value": 6, "unit": "kV"}
